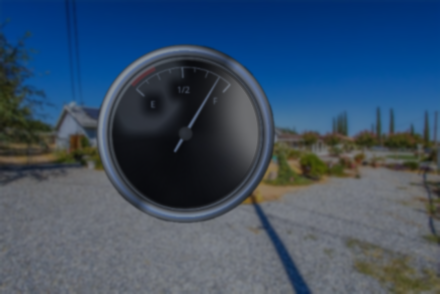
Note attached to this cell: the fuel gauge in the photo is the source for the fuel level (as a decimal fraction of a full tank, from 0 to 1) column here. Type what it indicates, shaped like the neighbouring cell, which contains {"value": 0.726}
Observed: {"value": 0.875}
